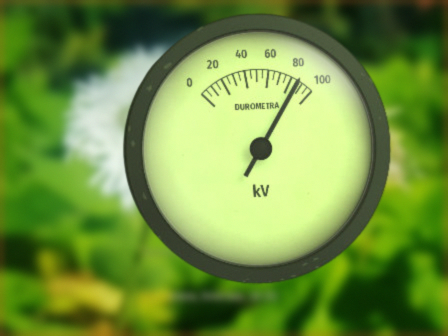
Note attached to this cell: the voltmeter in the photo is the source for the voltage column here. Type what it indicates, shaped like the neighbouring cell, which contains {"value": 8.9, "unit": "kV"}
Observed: {"value": 85, "unit": "kV"}
